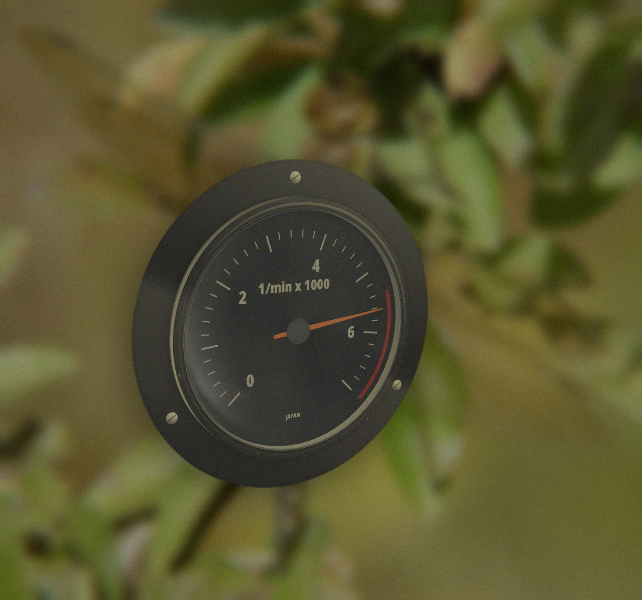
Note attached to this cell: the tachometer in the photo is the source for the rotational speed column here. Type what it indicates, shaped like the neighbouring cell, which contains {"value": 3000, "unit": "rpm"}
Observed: {"value": 5600, "unit": "rpm"}
